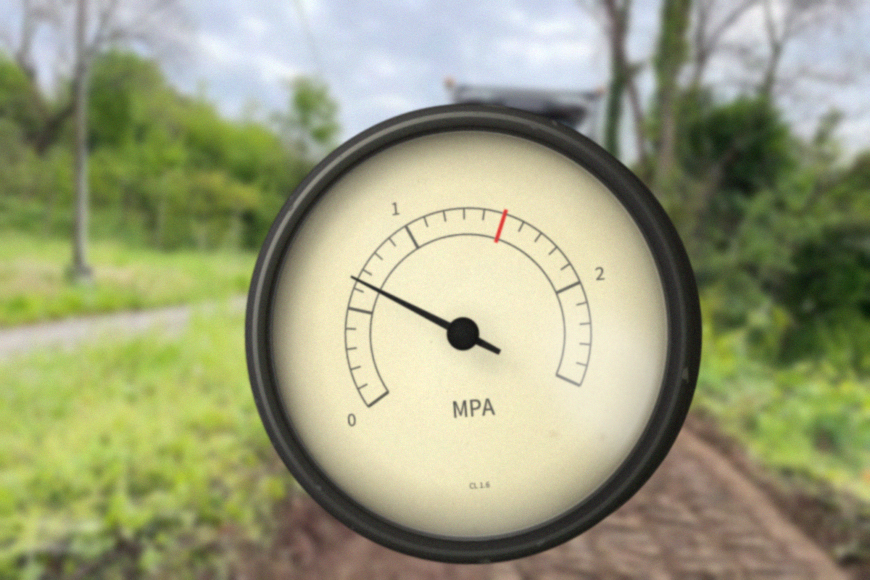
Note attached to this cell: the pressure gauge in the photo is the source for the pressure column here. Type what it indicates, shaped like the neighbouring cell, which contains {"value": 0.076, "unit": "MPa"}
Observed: {"value": 0.65, "unit": "MPa"}
